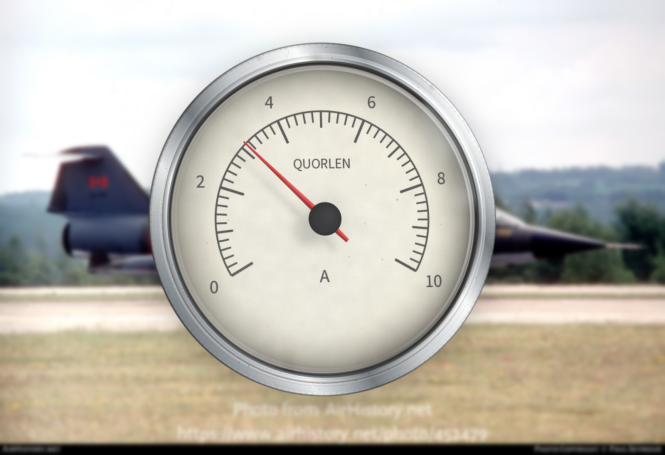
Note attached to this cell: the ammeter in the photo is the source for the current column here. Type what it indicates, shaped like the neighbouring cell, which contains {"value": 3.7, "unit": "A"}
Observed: {"value": 3.1, "unit": "A"}
